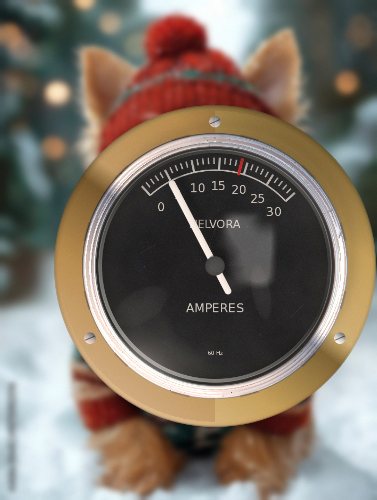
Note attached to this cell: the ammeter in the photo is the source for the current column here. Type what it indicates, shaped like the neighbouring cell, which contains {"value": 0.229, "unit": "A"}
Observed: {"value": 5, "unit": "A"}
